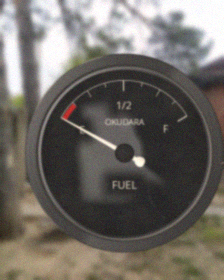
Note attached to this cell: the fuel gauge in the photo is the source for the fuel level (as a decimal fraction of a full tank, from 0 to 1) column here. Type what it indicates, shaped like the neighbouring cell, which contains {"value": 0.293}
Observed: {"value": 0}
